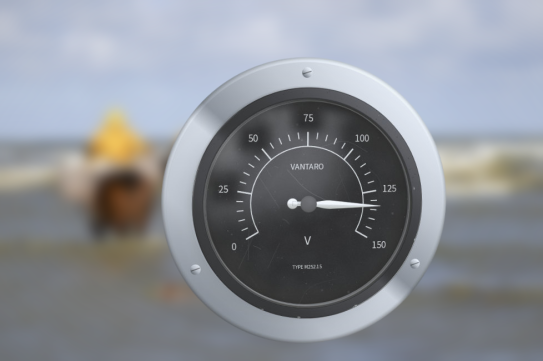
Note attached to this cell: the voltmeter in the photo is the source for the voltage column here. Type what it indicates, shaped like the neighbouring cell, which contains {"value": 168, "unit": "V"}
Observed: {"value": 132.5, "unit": "V"}
